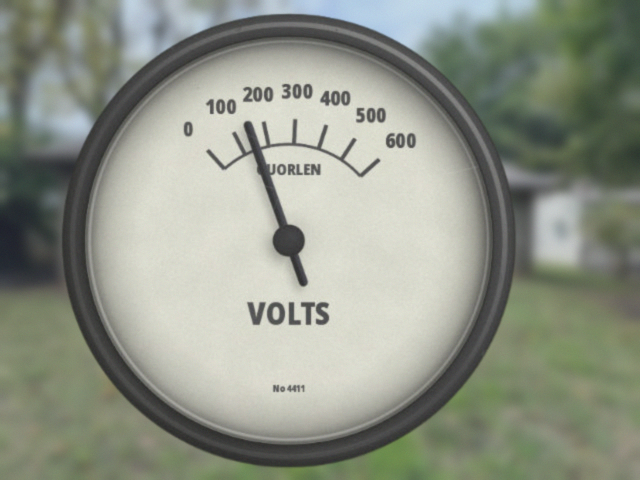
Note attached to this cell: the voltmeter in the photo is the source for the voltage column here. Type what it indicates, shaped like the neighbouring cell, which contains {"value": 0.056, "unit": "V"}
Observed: {"value": 150, "unit": "V"}
